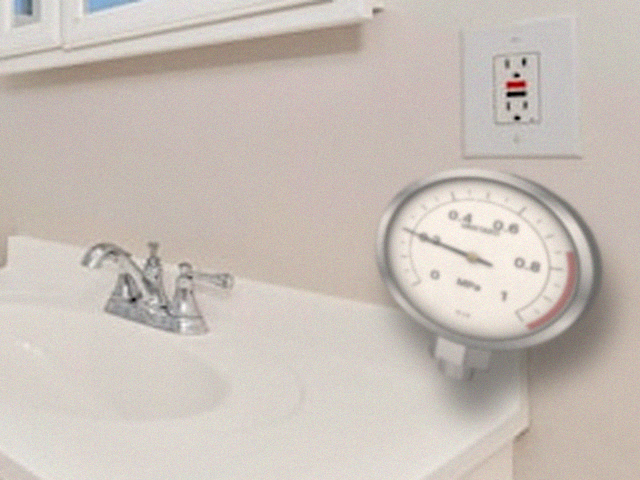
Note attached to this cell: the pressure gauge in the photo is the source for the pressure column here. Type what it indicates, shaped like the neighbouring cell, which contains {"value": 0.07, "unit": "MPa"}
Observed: {"value": 0.2, "unit": "MPa"}
